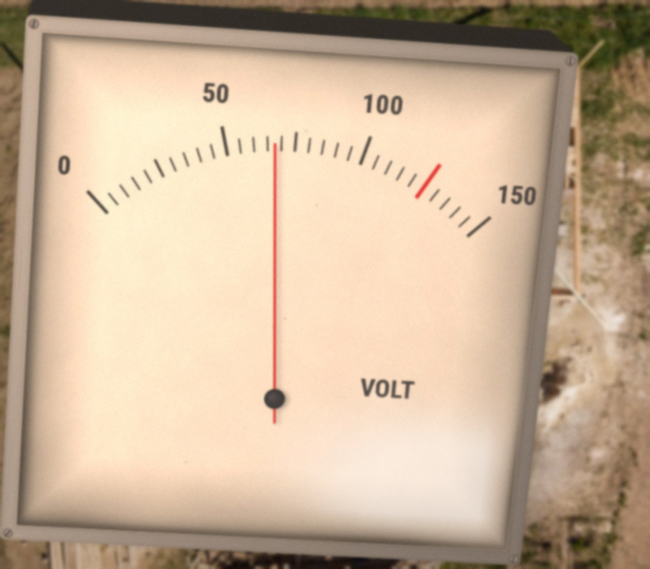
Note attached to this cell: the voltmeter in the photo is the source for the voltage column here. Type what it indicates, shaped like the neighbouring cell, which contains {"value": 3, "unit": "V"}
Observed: {"value": 67.5, "unit": "V"}
